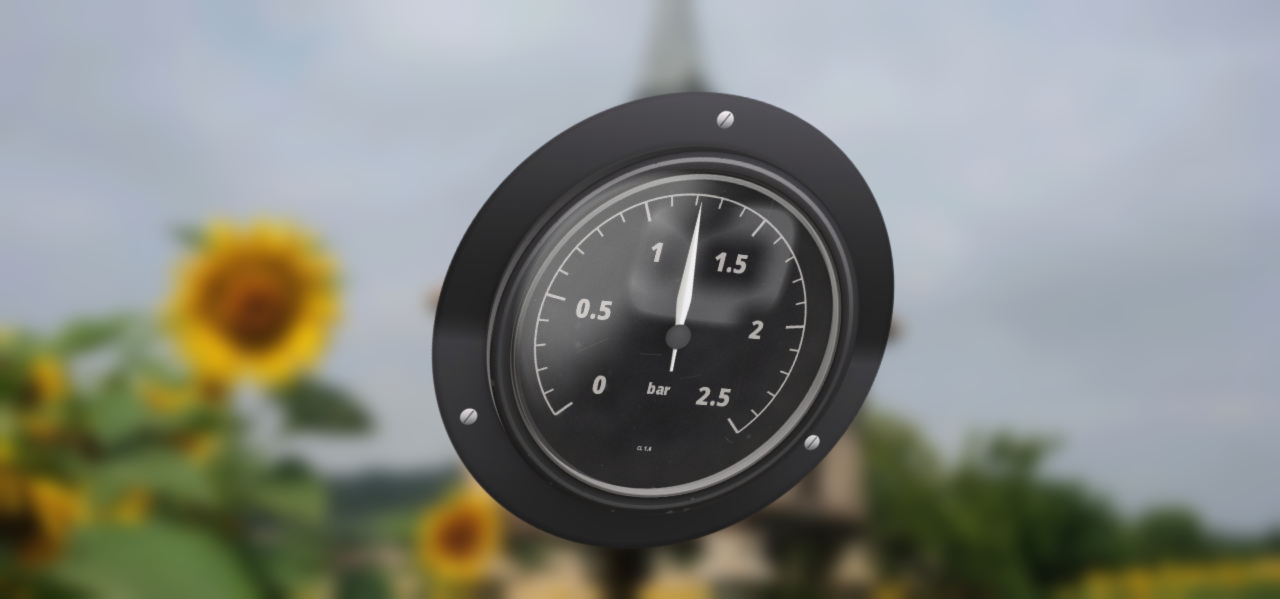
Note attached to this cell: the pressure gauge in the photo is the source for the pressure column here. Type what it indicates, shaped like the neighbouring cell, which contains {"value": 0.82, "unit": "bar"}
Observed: {"value": 1.2, "unit": "bar"}
